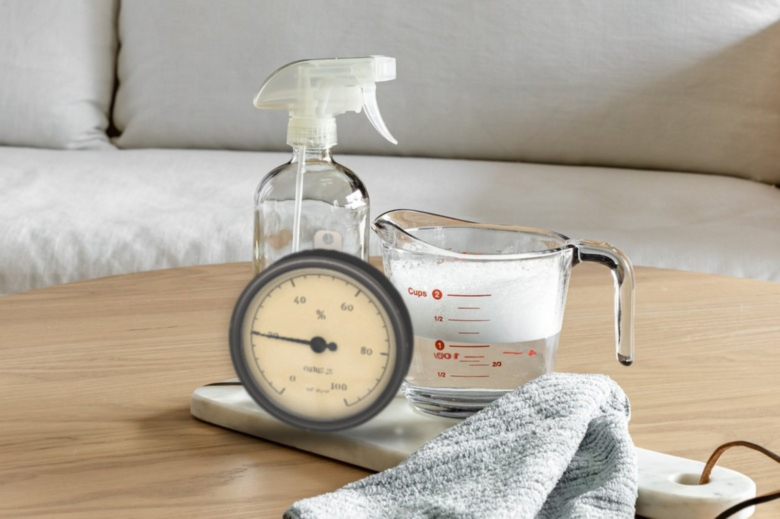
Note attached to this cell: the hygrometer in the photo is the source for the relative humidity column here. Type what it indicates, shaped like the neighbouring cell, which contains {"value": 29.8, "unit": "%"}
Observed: {"value": 20, "unit": "%"}
